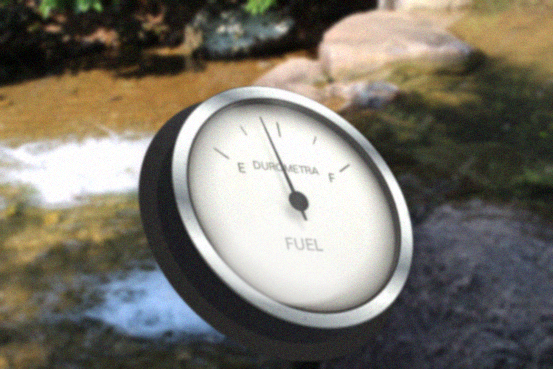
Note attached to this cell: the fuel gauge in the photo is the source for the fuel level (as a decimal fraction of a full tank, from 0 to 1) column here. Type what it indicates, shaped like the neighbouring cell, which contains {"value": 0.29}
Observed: {"value": 0.375}
